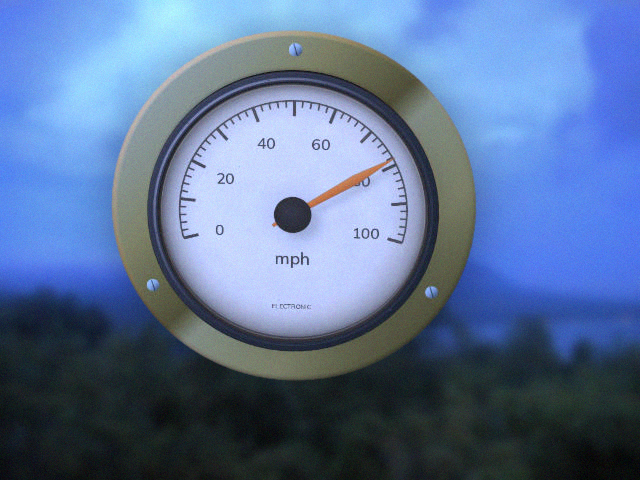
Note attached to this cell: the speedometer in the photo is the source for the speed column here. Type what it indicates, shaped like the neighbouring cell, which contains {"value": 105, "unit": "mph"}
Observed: {"value": 78, "unit": "mph"}
